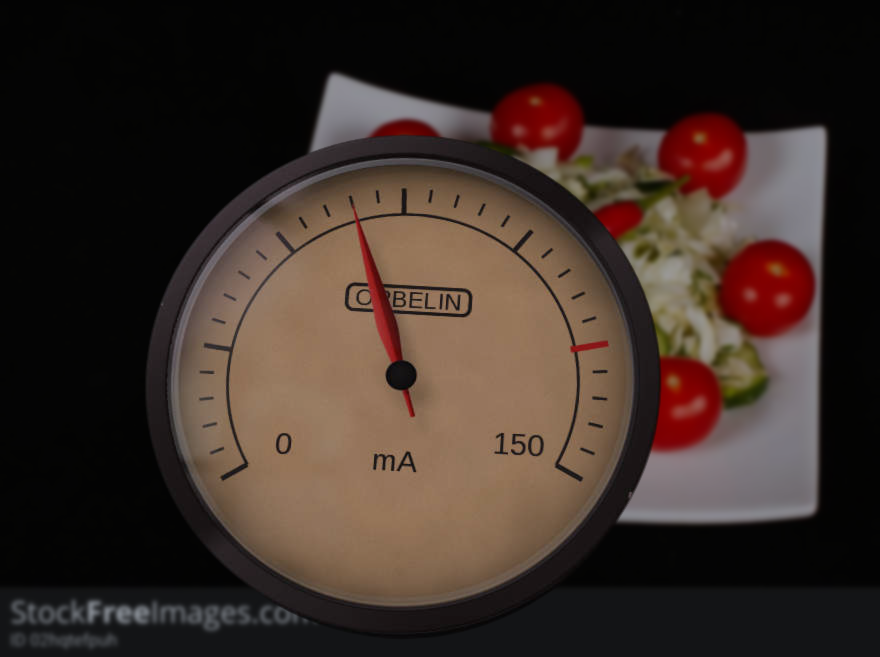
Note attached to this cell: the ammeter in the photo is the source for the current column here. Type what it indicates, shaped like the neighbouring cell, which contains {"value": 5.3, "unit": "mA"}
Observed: {"value": 65, "unit": "mA"}
